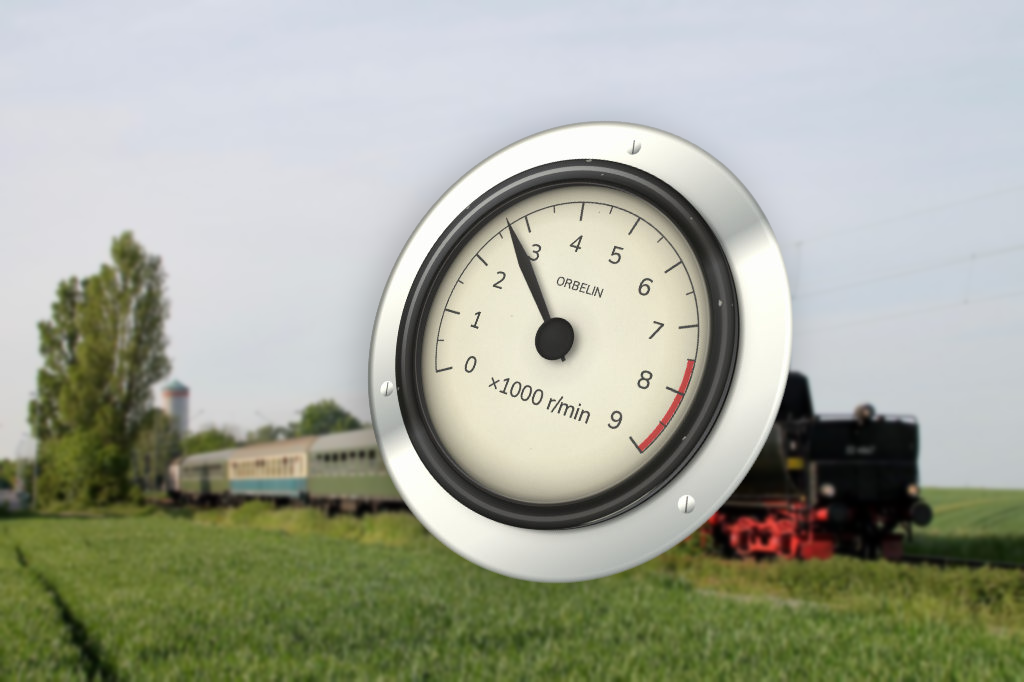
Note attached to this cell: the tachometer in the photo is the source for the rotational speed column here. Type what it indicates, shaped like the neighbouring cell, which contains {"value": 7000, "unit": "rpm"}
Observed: {"value": 2750, "unit": "rpm"}
